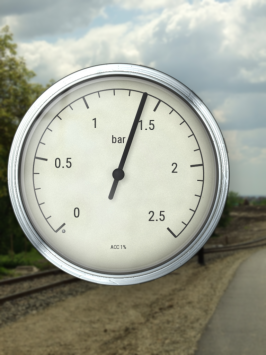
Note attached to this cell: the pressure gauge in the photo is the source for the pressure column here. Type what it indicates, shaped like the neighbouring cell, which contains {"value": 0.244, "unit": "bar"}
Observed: {"value": 1.4, "unit": "bar"}
